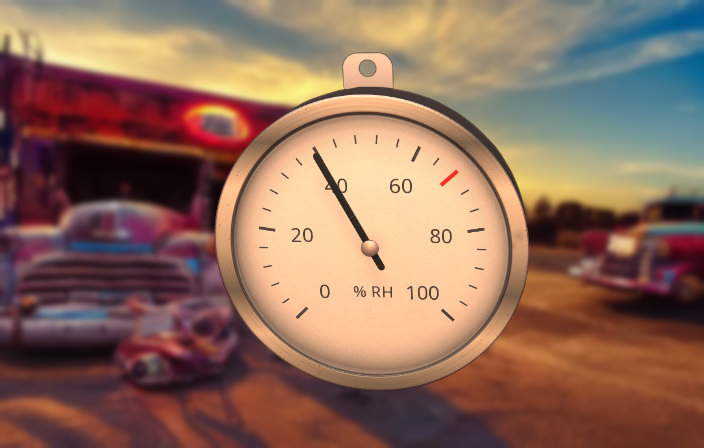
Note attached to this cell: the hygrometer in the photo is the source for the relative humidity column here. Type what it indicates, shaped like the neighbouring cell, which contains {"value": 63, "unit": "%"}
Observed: {"value": 40, "unit": "%"}
